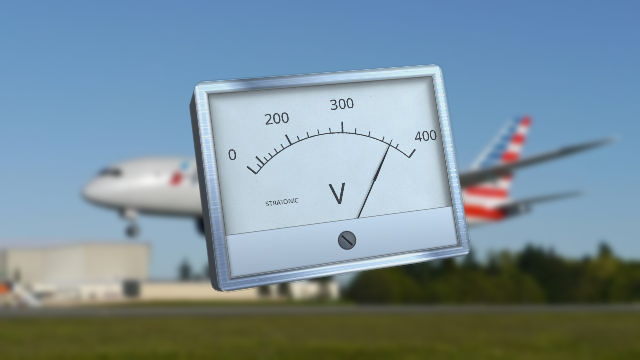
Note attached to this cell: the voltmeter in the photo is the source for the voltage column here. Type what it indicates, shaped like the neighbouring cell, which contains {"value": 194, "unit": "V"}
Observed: {"value": 370, "unit": "V"}
